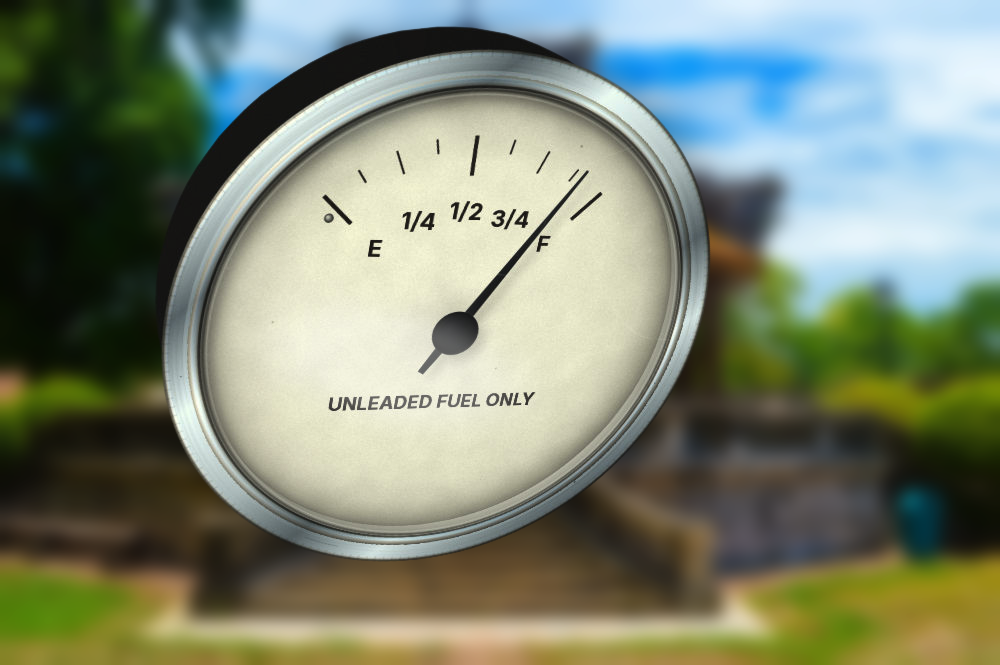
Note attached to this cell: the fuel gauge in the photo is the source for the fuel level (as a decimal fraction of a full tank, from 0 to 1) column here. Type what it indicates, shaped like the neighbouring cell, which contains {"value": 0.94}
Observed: {"value": 0.875}
